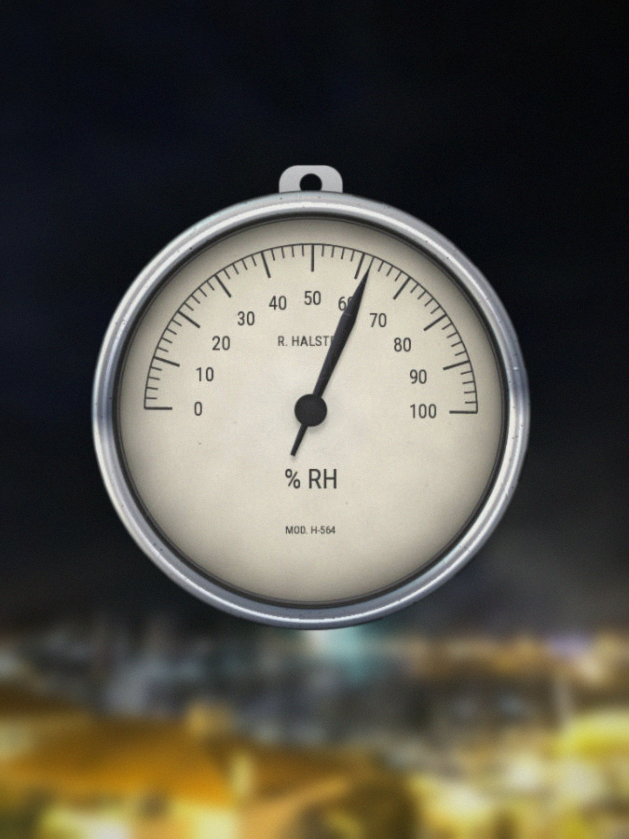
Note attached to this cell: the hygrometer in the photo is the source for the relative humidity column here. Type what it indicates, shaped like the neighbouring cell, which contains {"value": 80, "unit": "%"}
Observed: {"value": 62, "unit": "%"}
